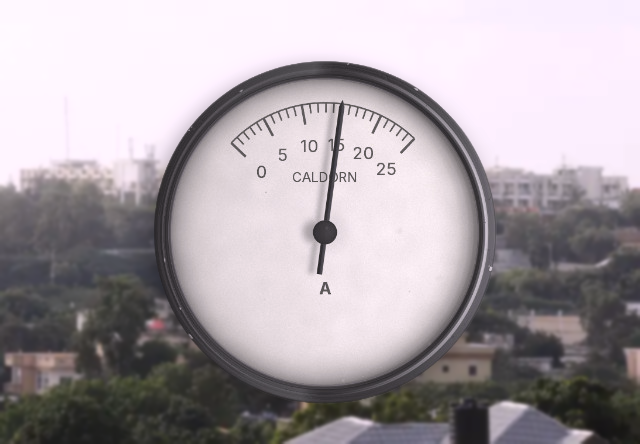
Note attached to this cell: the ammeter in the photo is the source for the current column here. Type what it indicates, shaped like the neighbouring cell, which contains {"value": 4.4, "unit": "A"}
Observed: {"value": 15, "unit": "A"}
